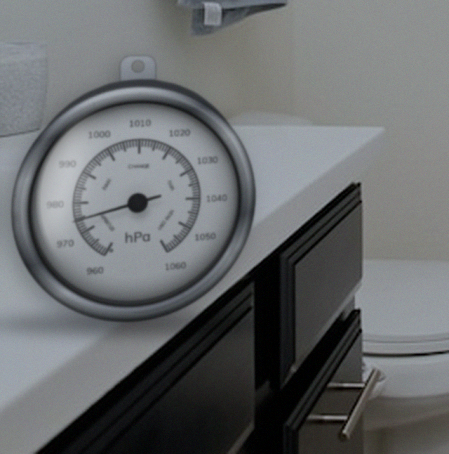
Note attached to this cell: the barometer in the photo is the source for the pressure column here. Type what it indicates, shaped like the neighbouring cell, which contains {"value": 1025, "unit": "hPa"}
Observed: {"value": 975, "unit": "hPa"}
